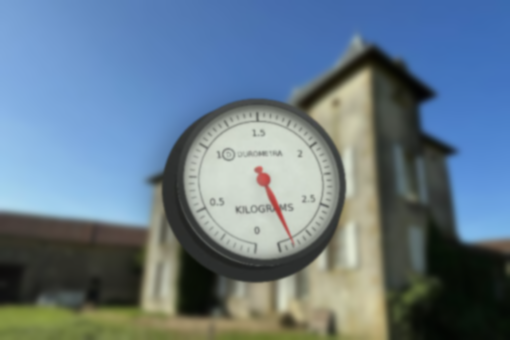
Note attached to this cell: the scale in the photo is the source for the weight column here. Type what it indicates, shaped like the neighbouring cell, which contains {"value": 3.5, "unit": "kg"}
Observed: {"value": 2.9, "unit": "kg"}
